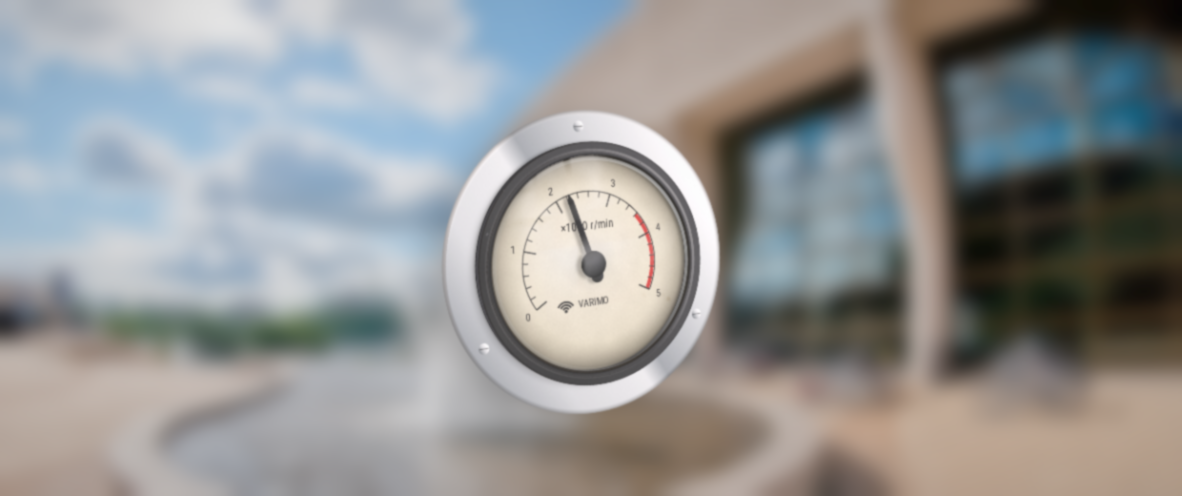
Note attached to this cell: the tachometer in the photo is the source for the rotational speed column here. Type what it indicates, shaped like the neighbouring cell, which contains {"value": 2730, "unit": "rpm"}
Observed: {"value": 2200, "unit": "rpm"}
